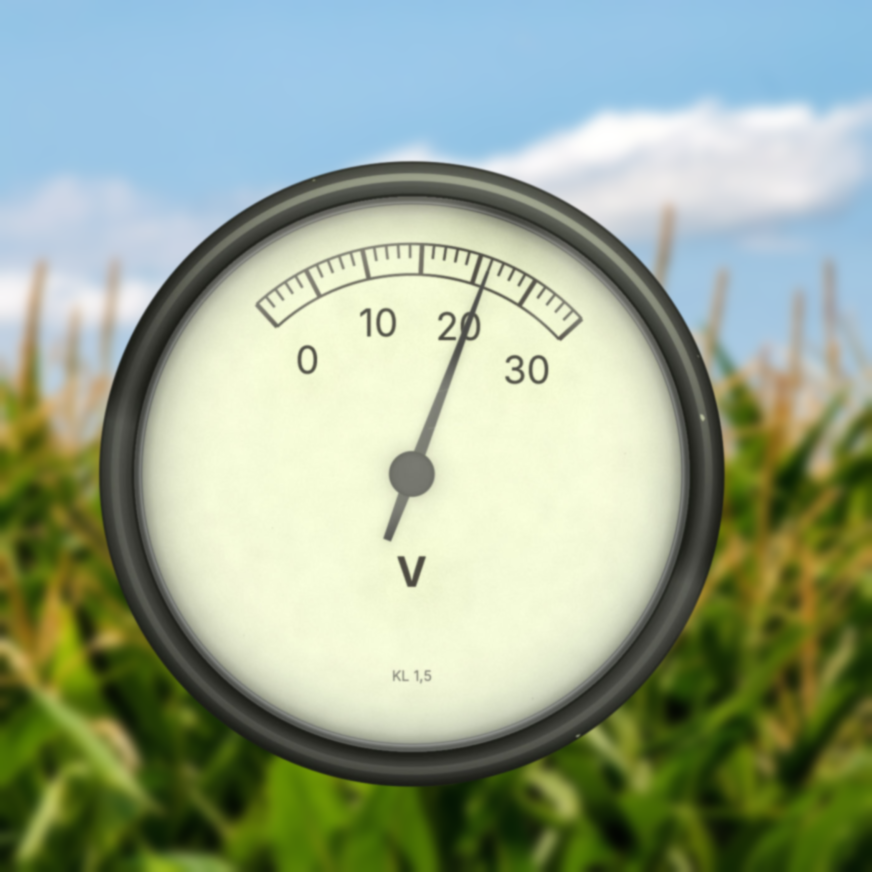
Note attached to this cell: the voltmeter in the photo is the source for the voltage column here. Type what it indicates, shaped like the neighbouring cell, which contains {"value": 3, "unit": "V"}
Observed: {"value": 21, "unit": "V"}
